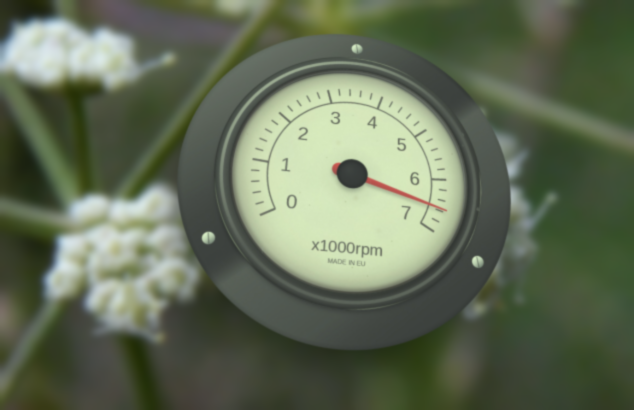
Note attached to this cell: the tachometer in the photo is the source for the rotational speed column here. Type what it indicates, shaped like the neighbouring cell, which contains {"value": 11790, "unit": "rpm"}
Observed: {"value": 6600, "unit": "rpm"}
